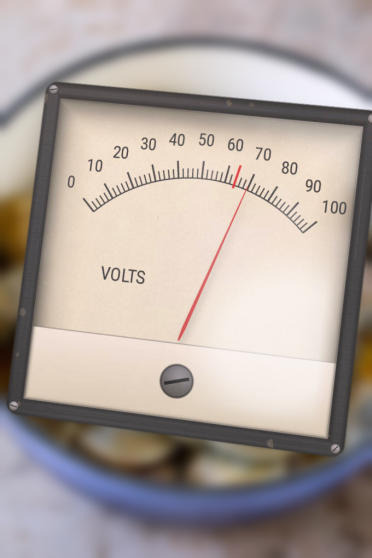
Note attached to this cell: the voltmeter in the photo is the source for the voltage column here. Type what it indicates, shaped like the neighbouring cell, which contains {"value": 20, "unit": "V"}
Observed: {"value": 70, "unit": "V"}
